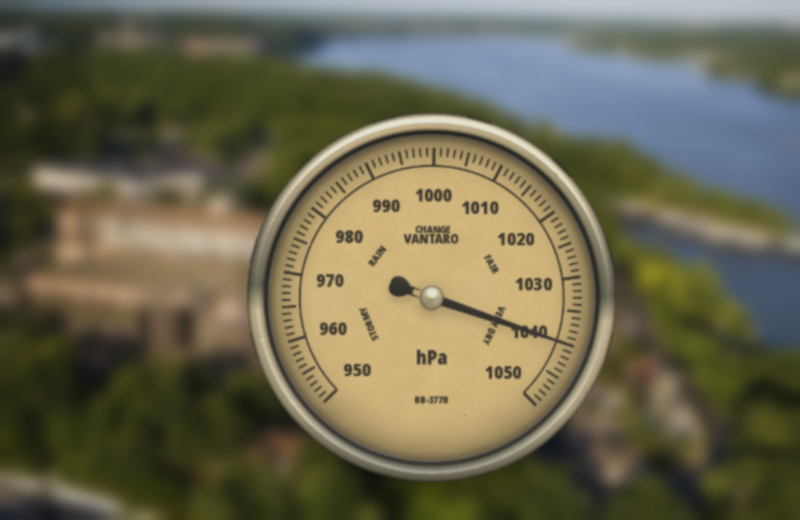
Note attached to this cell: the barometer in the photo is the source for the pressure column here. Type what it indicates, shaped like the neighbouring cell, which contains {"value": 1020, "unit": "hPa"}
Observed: {"value": 1040, "unit": "hPa"}
